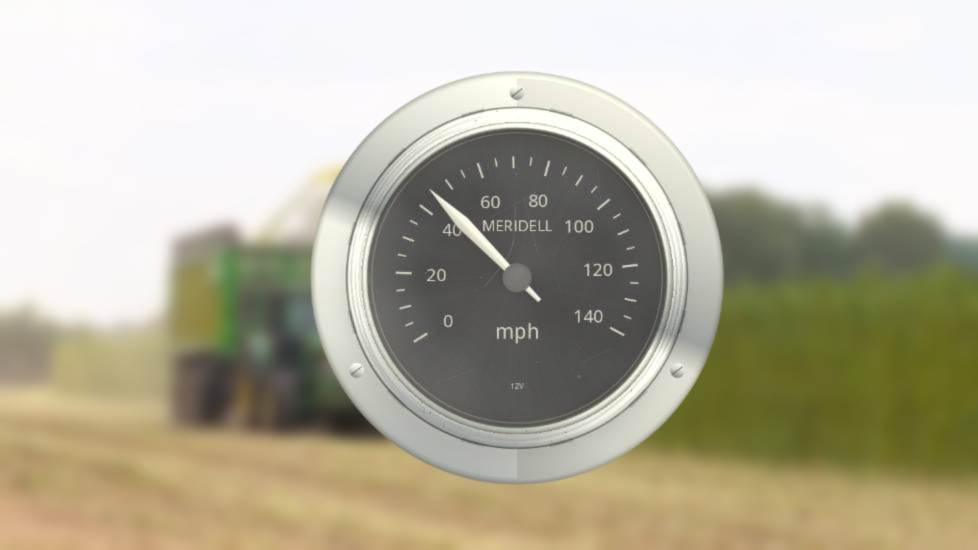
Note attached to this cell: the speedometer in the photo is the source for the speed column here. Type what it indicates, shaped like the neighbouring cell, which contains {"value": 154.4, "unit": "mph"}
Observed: {"value": 45, "unit": "mph"}
